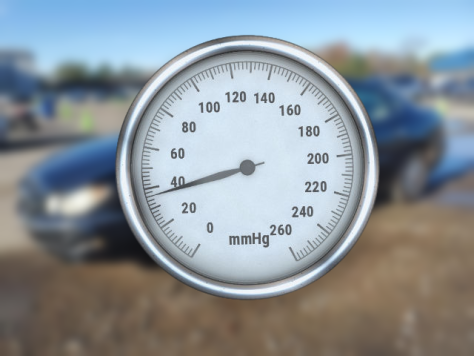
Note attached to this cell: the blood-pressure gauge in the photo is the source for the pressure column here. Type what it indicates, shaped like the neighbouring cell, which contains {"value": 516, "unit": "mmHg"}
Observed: {"value": 36, "unit": "mmHg"}
